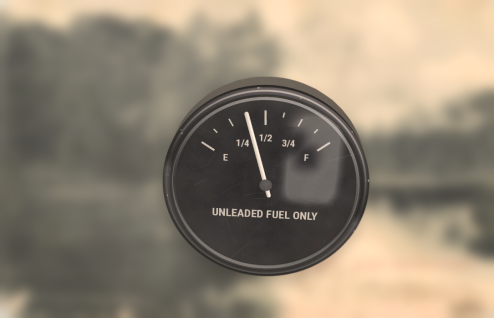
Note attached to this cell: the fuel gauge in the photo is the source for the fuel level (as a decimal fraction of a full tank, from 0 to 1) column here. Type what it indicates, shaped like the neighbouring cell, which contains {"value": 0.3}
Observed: {"value": 0.375}
